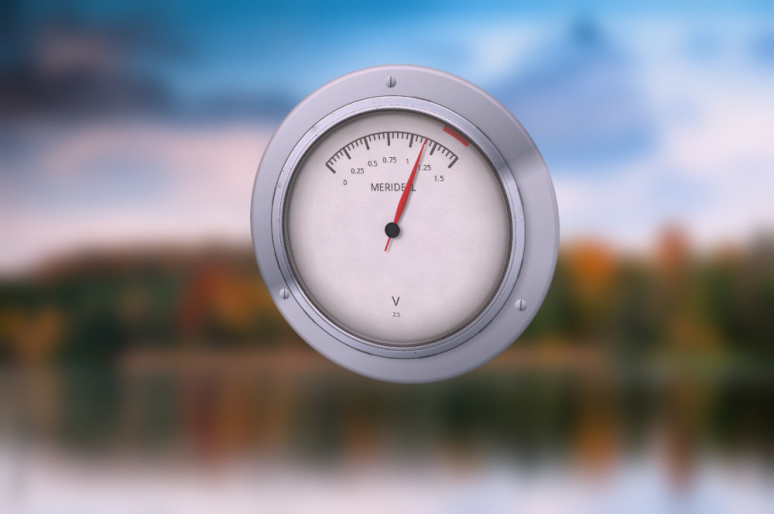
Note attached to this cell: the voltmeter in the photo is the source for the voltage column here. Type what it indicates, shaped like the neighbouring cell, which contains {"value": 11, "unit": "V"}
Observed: {"value": 1.15, "unit": "V"}
